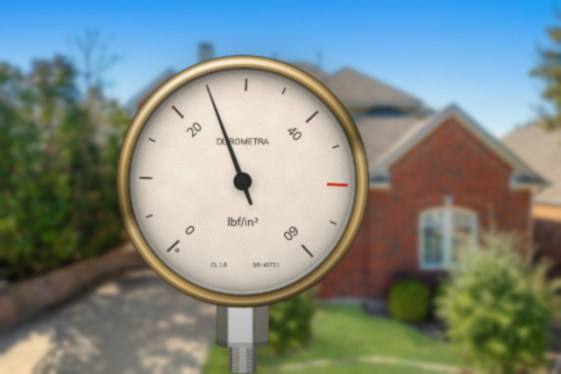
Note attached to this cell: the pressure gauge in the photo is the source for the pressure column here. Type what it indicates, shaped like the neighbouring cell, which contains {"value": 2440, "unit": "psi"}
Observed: {"value": 25, "unit": "psi"}
